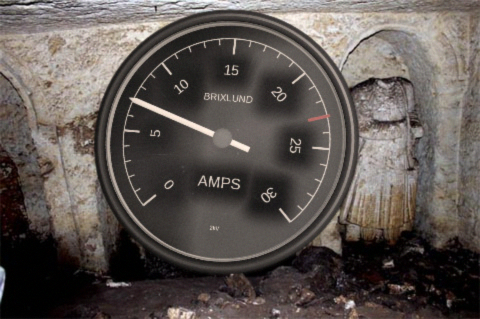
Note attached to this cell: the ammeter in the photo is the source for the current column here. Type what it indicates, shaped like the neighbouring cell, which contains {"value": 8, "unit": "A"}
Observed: {"value": 7, "unit": "A"}
